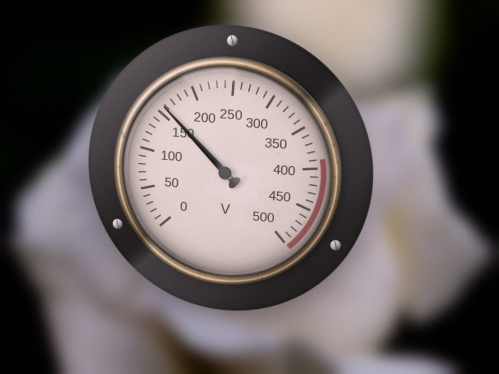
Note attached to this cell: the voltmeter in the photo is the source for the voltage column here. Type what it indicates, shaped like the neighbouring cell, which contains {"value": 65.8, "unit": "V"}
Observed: {"value": 160, "unit": "V"}
